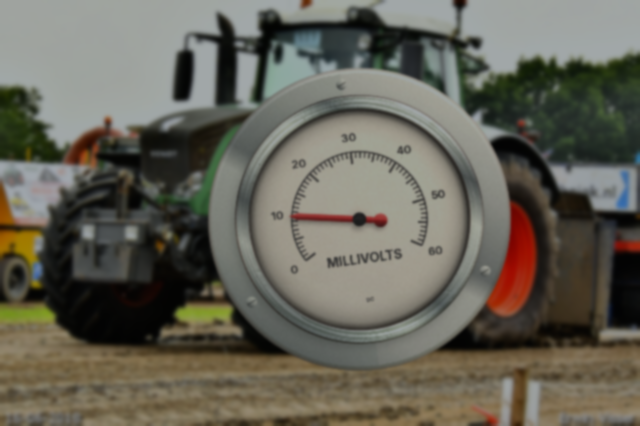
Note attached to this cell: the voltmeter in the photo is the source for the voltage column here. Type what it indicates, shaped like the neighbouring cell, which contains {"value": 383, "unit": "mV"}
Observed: {"value": 10, "unit": "mV"}
